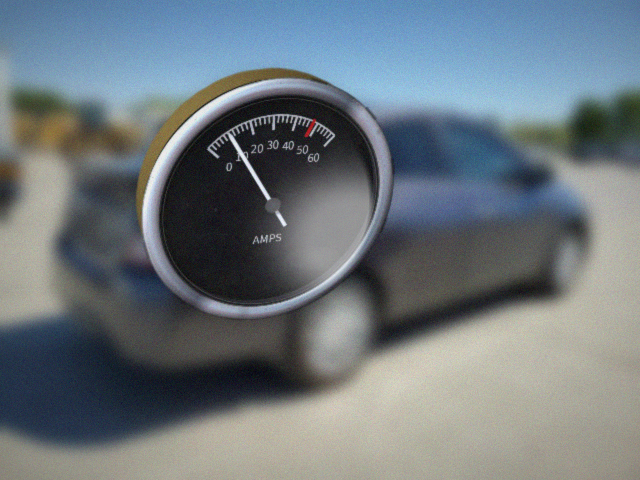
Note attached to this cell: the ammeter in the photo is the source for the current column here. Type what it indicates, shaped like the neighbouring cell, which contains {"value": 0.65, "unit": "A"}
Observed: {"value": 10, "unit": "A"}
